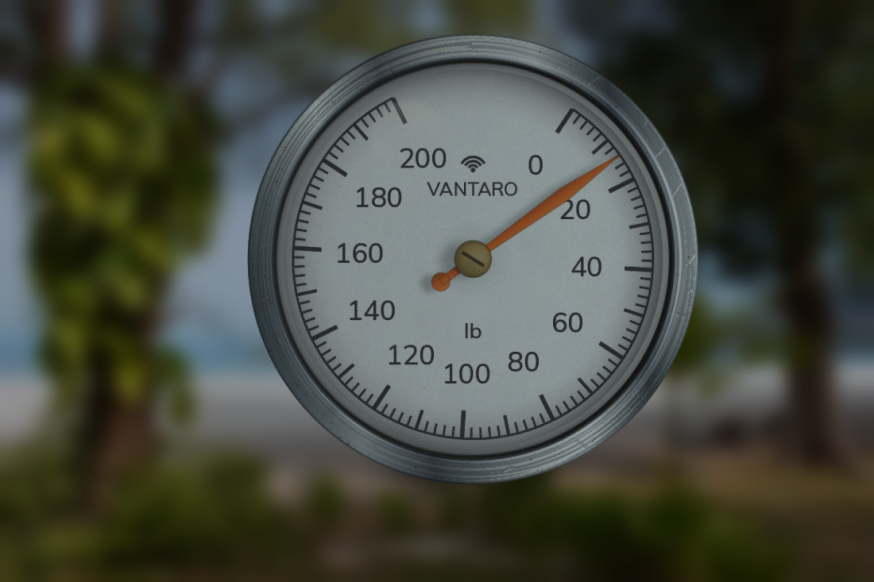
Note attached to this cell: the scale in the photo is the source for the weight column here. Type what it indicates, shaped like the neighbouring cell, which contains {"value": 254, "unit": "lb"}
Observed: {"value": 14, "unit": "lb"}
